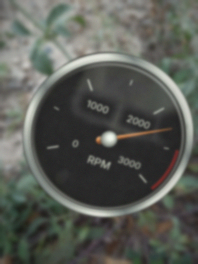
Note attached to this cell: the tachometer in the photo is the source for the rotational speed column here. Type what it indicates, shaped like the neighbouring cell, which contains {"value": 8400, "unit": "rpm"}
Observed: {"value": 2250, "unit": "rpm"}
